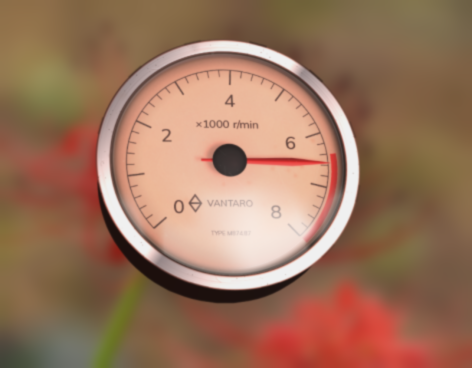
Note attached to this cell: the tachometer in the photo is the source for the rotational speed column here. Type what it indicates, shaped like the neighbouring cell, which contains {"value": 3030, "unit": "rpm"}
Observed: {"value": 6600, "unit": "rpm"}
